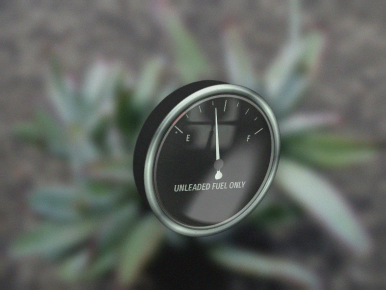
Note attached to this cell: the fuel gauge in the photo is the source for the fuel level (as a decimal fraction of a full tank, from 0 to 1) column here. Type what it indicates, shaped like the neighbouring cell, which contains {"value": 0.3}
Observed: {"value": 0.375}
